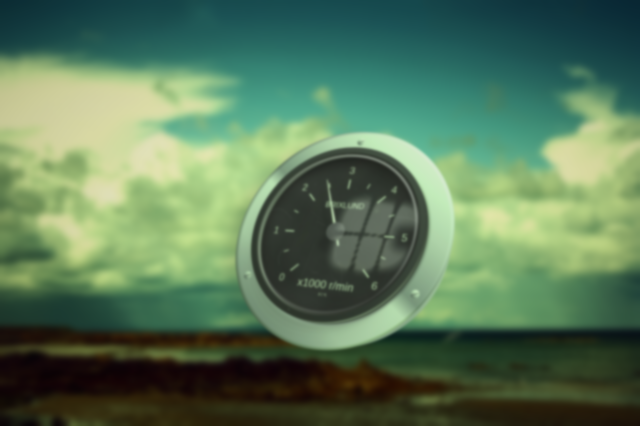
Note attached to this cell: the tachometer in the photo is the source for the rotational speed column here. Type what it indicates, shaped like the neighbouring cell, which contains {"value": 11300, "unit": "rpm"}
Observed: {"value": 2500, "unit": "rpm"}
